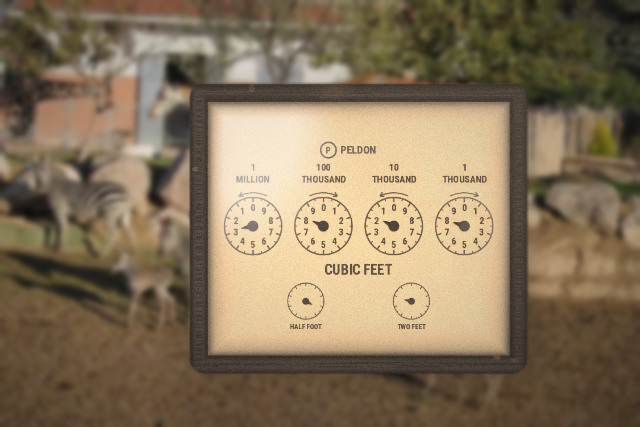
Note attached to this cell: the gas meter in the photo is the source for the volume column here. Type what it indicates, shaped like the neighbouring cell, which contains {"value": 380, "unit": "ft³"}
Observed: {"value": 281800, "unit": "ft³"}
